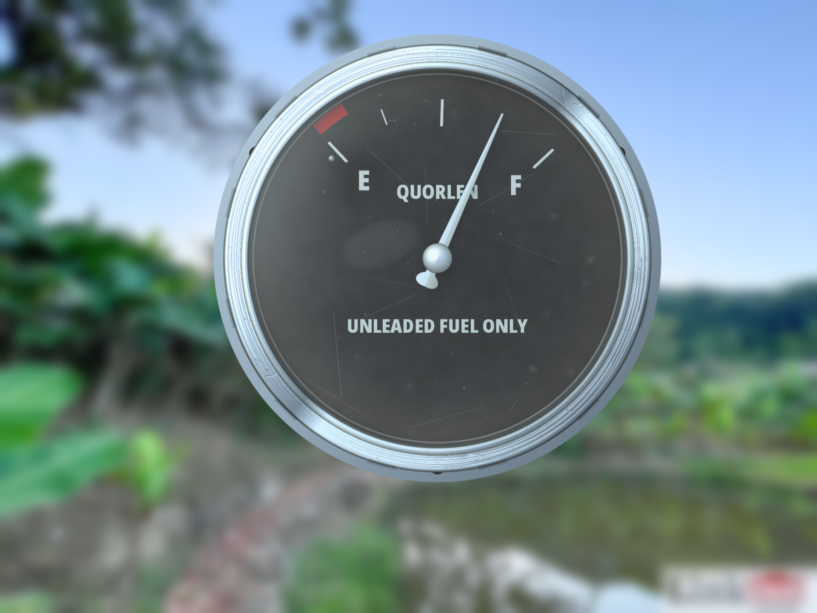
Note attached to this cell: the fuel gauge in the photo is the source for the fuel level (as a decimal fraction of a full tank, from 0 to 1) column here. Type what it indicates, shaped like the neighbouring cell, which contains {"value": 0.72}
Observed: {"value": 0.75}
